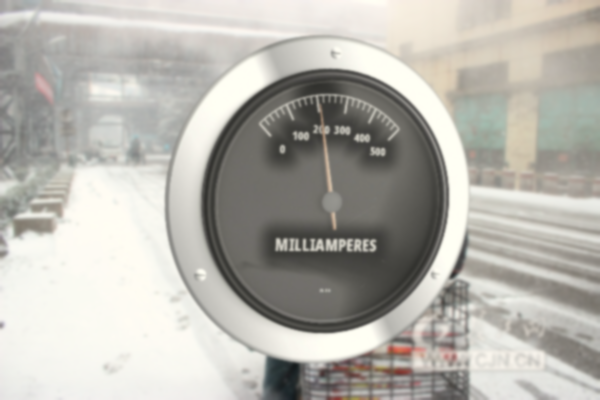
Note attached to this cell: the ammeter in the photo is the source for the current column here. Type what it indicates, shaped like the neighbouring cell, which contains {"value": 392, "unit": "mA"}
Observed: {"value": 200, "unit": "mA"}
